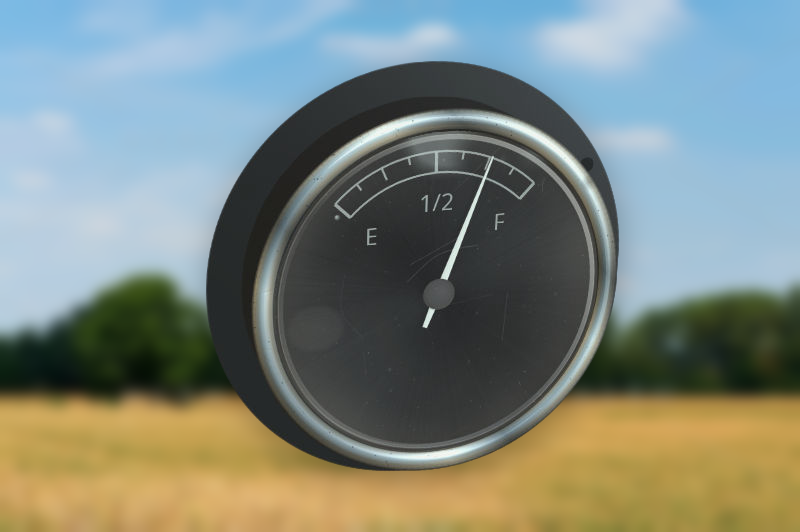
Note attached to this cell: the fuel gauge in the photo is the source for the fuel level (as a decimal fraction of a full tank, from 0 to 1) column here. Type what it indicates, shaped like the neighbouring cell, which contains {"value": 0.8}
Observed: {"value": 0.75}
